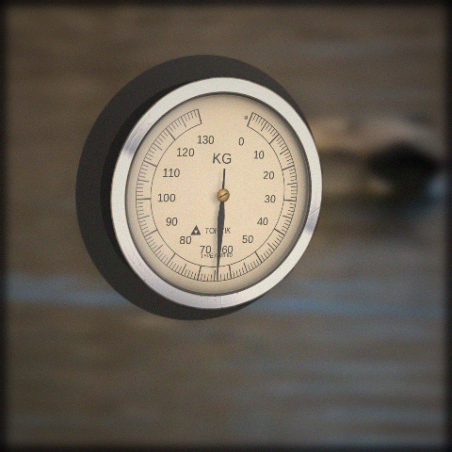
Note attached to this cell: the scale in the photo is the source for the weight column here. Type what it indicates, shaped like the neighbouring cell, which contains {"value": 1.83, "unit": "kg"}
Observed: {"value": 65, "unit": "kg"}
